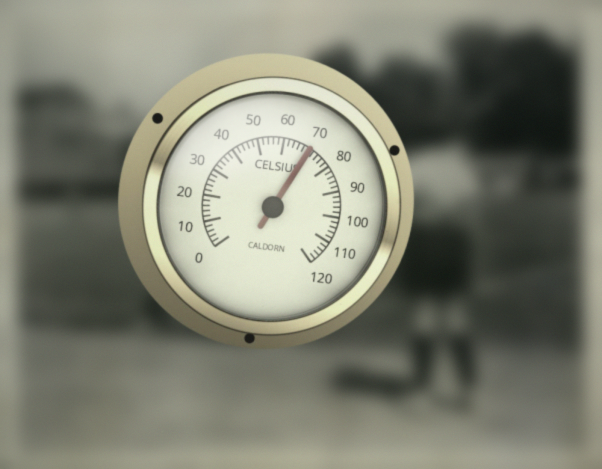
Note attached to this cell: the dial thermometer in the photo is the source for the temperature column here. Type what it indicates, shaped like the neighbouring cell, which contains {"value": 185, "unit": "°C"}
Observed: {"value": 70, "unit": "°C"}
